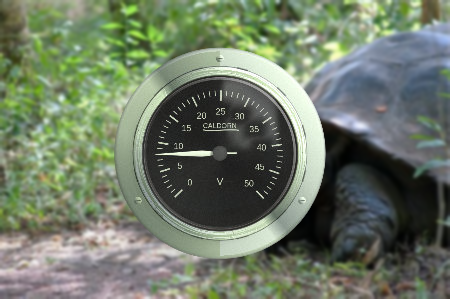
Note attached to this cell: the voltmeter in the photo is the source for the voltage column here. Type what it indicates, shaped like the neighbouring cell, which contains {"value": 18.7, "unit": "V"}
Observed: {"value": 8, "unit": "V"}
